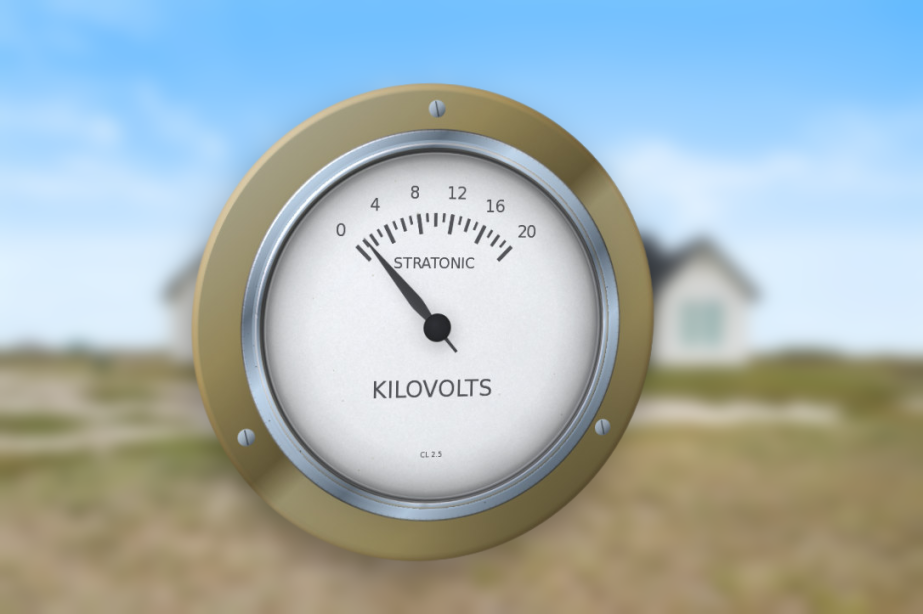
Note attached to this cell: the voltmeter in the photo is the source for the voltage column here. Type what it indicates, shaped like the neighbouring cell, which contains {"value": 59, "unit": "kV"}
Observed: {"value": 1, "unit": "kV"}
